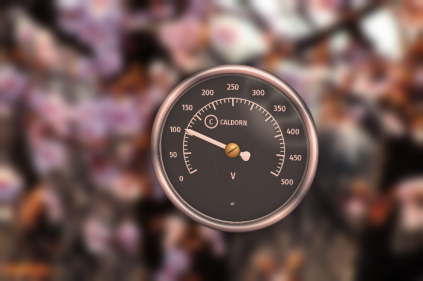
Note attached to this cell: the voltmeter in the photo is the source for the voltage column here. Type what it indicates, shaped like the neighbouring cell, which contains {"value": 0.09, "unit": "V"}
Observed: {"value": 110, "unit": "V"}
